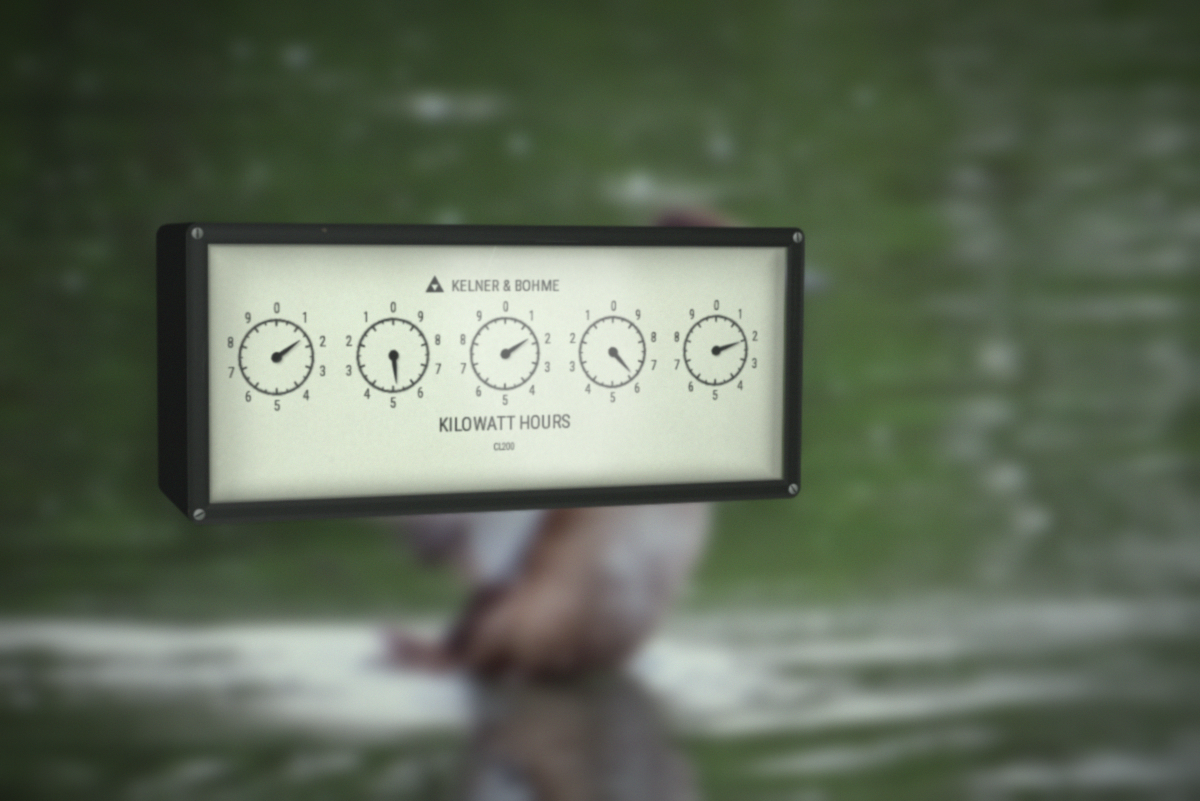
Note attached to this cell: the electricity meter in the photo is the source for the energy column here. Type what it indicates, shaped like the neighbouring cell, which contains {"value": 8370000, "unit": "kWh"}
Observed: {"value": 15162, "unit": "kWh"}
